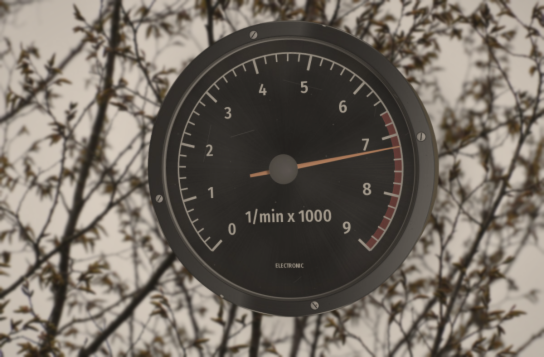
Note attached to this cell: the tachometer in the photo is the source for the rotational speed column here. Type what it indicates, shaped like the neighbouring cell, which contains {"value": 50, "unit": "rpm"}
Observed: {"value": 7200, "unit": "rpm"}
